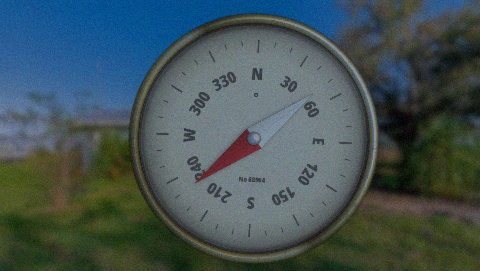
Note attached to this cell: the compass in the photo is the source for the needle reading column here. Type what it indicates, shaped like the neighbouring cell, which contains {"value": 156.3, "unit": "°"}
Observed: {"value": 230, "unit": "°"}
